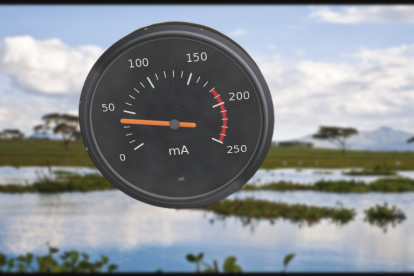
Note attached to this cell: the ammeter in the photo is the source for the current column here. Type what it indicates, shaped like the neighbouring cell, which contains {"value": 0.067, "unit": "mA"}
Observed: {"value": 40, "unit": "mA"}
